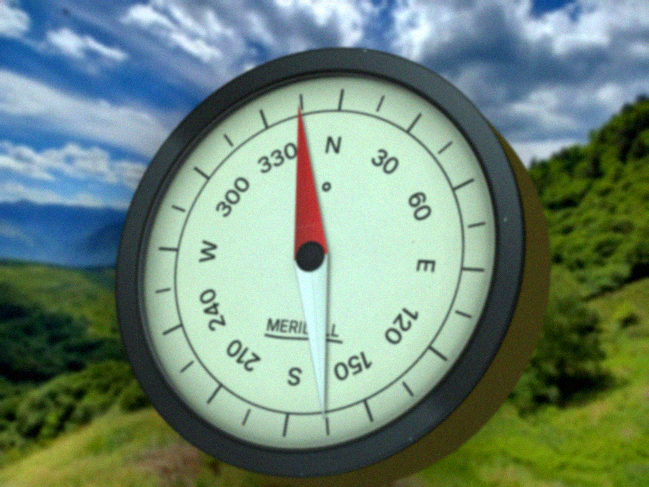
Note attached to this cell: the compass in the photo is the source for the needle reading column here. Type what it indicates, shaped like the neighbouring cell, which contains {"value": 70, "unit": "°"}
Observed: {"value": 345, "unit": "°"}
